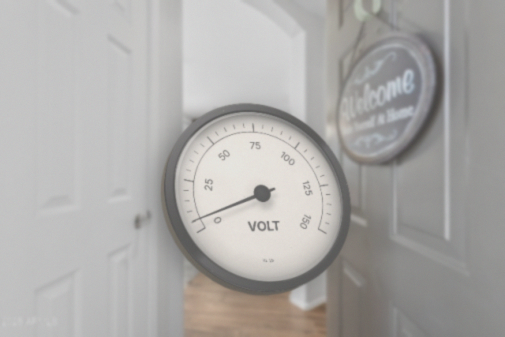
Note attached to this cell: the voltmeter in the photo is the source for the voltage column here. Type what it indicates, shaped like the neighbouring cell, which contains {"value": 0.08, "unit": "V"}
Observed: {"value": 5, "unit": "V"}
